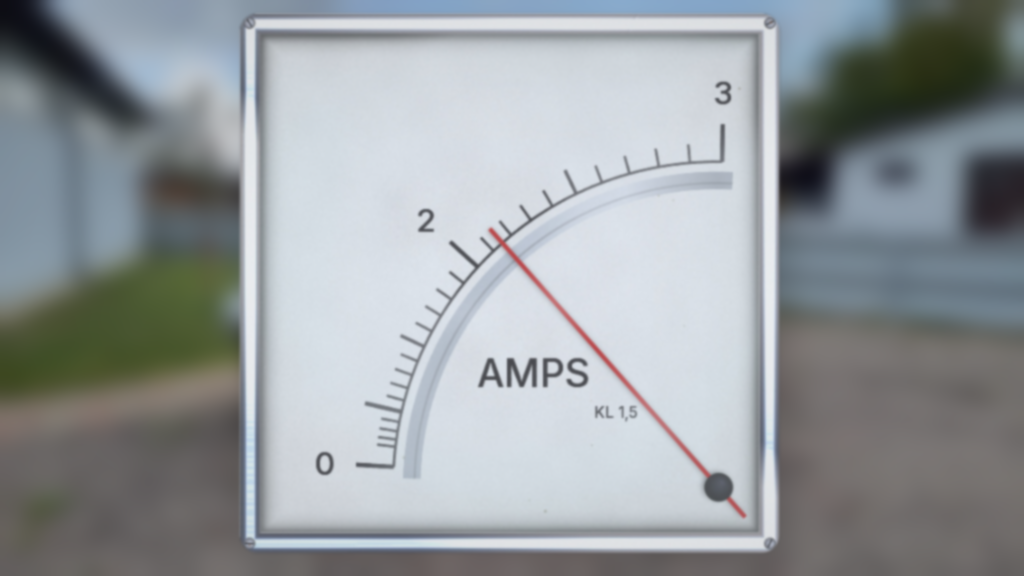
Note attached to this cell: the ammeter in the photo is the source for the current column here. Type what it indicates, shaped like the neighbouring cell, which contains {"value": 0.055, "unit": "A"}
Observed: {"value": 2.15, "unit": "A"}
